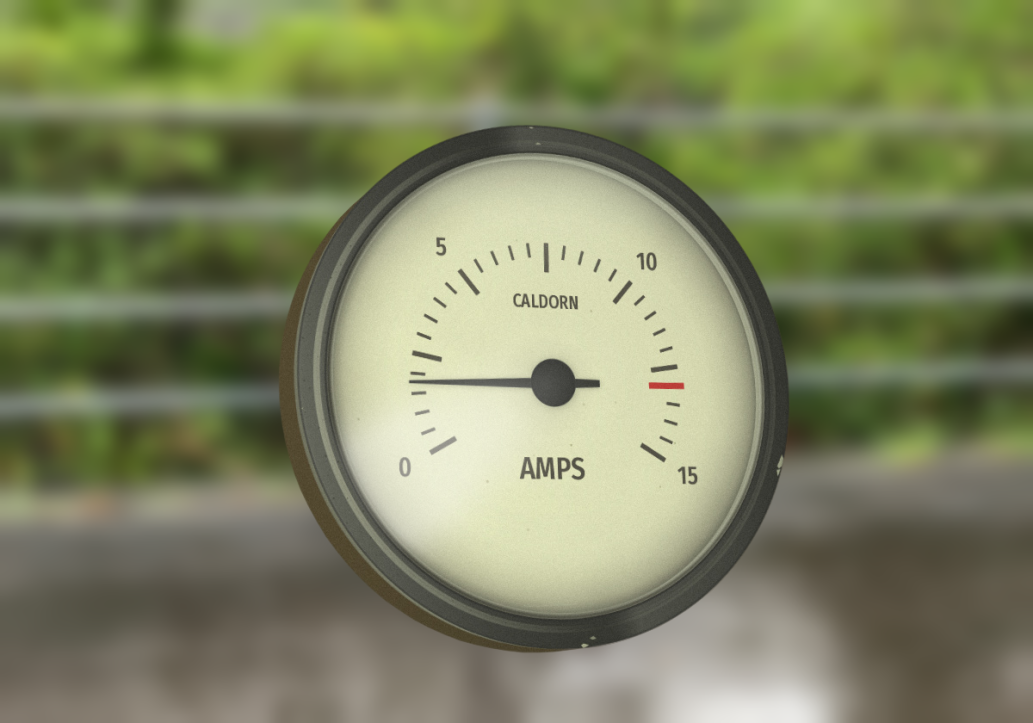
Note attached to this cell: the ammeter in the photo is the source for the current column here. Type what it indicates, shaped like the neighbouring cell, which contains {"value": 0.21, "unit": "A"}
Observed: {"value": 1.75, "unit": "A"}
